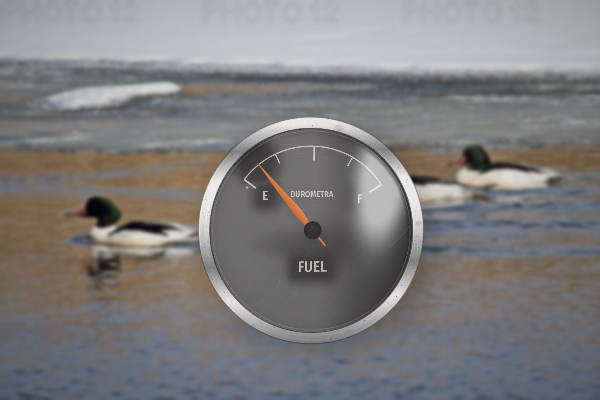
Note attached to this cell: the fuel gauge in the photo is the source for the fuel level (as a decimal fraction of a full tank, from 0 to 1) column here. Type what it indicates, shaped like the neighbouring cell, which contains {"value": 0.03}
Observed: {"value": 0.125}
